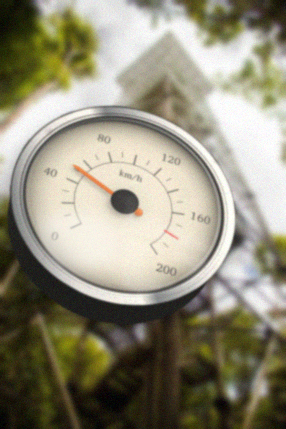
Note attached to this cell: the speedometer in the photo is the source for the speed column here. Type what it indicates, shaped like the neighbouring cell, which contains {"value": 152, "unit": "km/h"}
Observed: {"value": 50, "unit": "km/h"}
